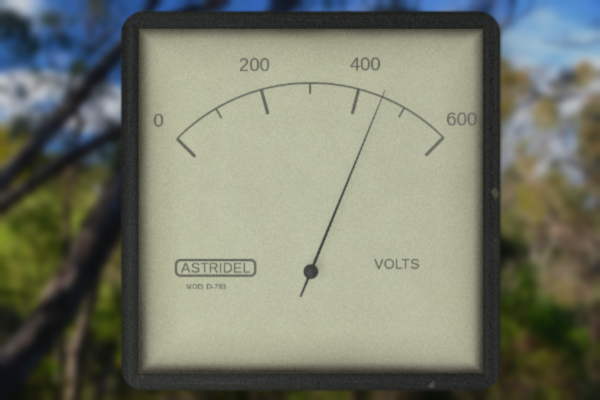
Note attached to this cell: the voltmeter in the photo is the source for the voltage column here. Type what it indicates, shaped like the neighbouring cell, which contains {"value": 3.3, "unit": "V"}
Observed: {"value": 450, "unit": "V"}
